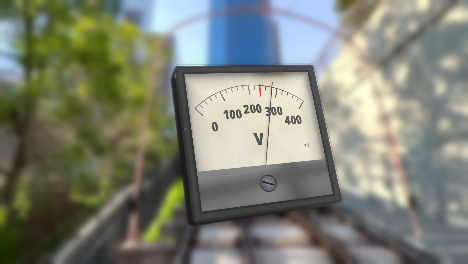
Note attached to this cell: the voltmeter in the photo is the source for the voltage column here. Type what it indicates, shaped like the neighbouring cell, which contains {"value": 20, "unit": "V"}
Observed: {"value": 280, "unit": "V"}
